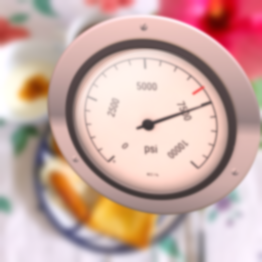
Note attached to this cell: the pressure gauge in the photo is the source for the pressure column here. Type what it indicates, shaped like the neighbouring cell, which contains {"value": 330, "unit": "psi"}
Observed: {"value": 7500, "unit": "psi"}
